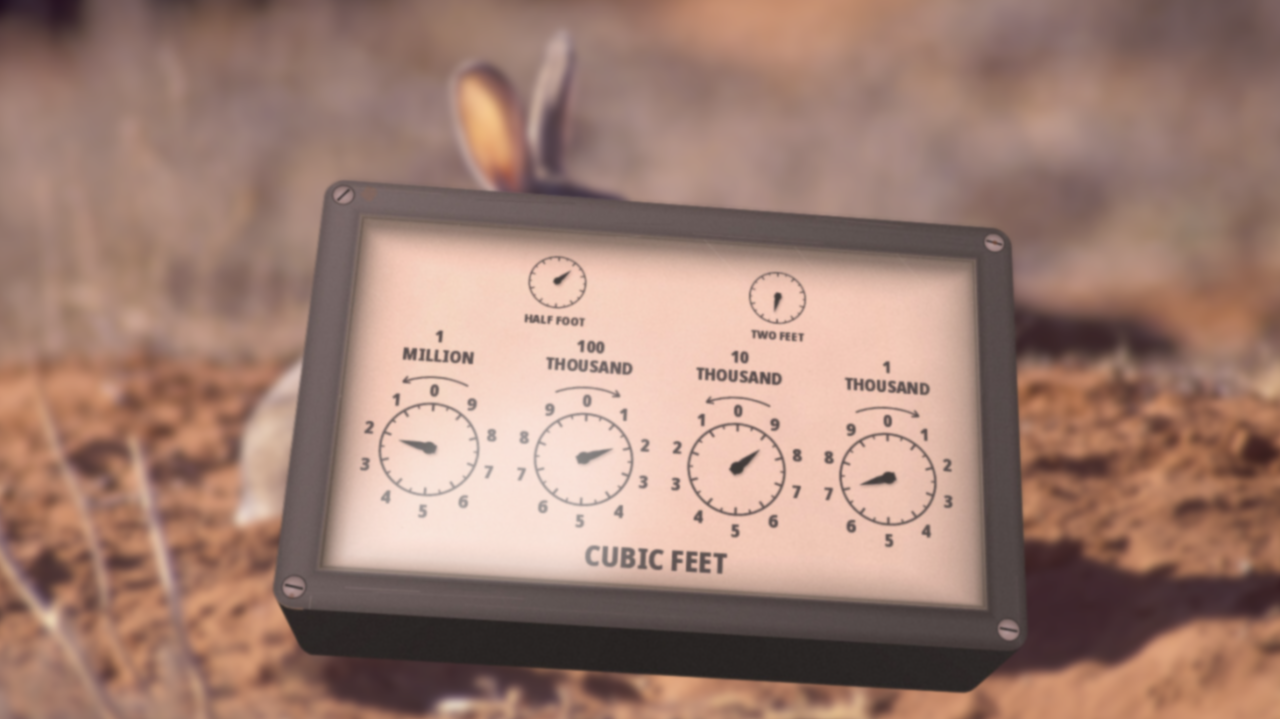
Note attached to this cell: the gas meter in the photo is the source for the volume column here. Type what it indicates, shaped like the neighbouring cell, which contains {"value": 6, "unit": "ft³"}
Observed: {"value": 218700, "unit": "ft³"}
